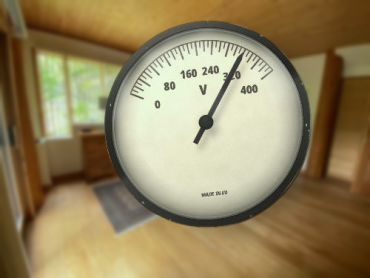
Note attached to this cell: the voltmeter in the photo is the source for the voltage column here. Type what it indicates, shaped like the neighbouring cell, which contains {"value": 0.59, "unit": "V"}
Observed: {"value": 320, "unit": "V"}
